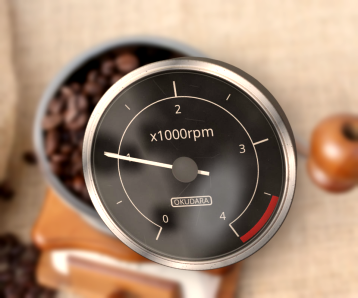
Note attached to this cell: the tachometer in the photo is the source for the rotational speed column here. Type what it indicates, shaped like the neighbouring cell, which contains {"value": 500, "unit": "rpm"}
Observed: {"value": 1000, "unit": "rpm"}
